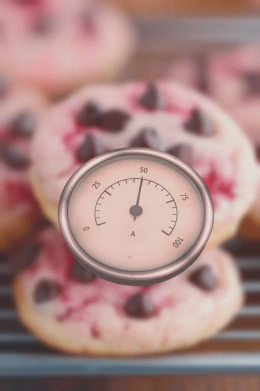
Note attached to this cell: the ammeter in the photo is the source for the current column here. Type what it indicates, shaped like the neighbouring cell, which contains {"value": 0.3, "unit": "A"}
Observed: {"value": 50, "unit": "A"}
